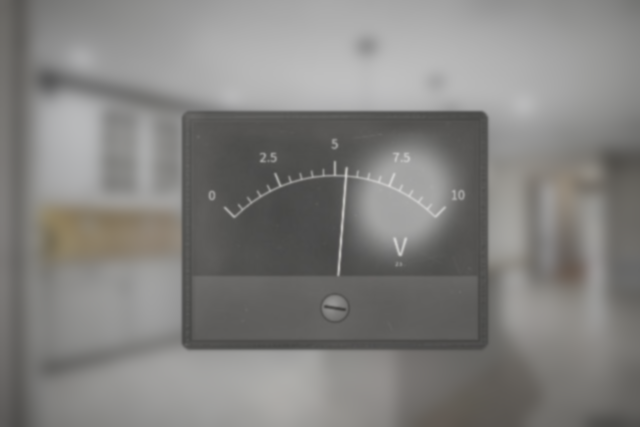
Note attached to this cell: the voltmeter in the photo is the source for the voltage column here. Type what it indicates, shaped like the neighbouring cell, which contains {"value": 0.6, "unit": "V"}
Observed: {"value": 5.5, "unit": "V"}
